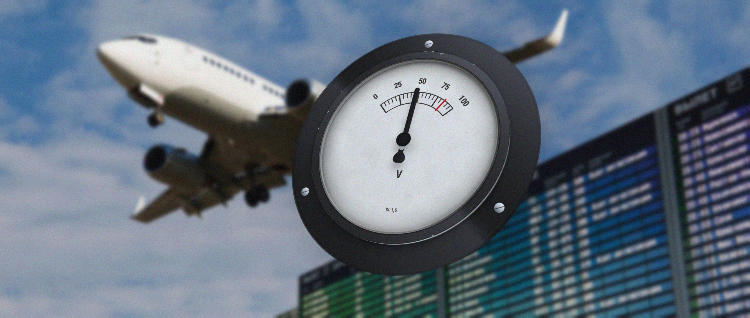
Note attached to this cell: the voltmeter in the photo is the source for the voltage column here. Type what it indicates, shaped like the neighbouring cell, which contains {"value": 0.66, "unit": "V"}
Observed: {"value": 50, "unit": "V"}
